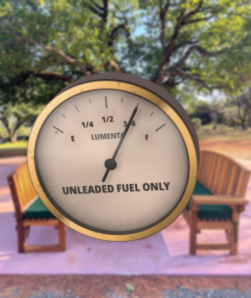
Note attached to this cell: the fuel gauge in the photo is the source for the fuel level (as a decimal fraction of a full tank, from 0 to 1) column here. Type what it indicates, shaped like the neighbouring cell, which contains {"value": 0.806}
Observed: {"value": 0.75}
